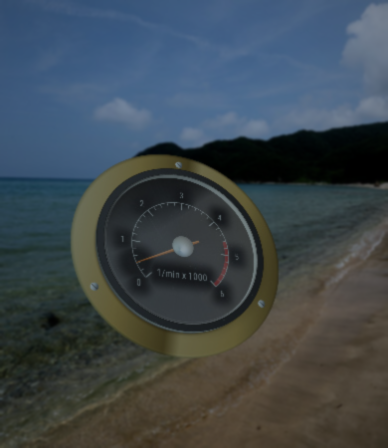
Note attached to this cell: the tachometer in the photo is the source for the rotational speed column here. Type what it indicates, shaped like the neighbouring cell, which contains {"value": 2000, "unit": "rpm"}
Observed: {"value": 400, "unit": "rpm"}
